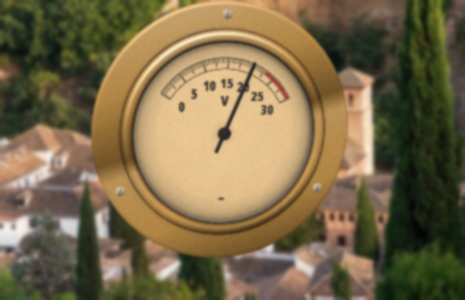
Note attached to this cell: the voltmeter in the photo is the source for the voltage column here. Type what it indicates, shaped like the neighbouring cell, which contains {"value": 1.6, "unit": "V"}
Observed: {"value": 20, "unit": "V"}
